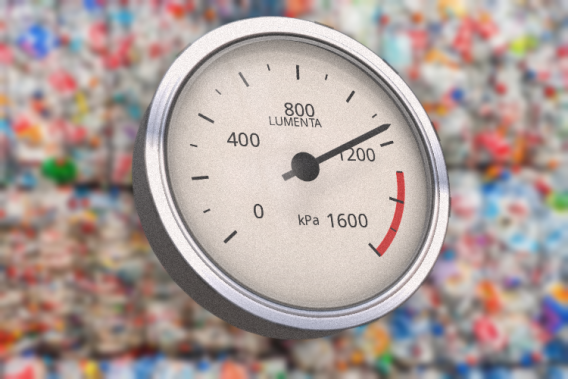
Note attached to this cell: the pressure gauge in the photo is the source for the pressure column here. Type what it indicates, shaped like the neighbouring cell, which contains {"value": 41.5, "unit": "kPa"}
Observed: {"value": 1150, "unit": "kPa"}
